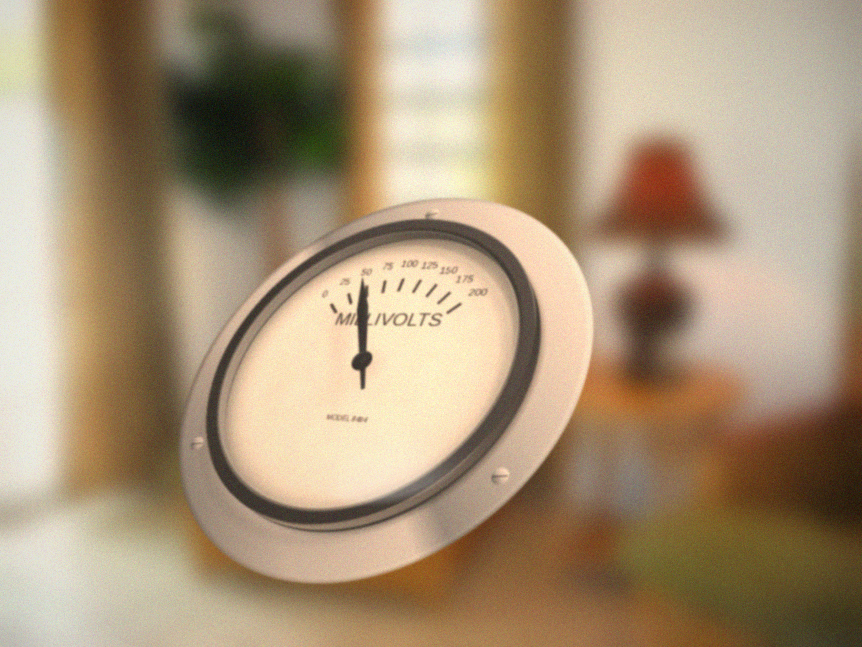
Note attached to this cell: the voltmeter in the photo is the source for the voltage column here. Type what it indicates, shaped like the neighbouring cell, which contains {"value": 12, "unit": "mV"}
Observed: {"value": 50, "unit": "mV"}
